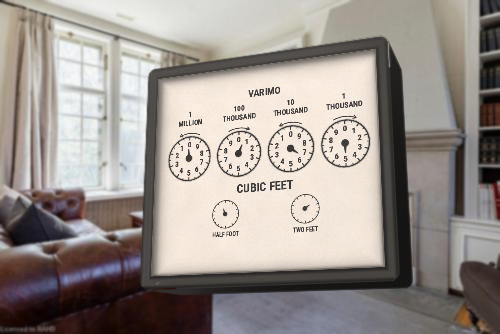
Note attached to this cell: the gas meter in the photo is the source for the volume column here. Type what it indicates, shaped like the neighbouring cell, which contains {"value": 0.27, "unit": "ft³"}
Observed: {"value": 6500, "unit": "ft³"}
